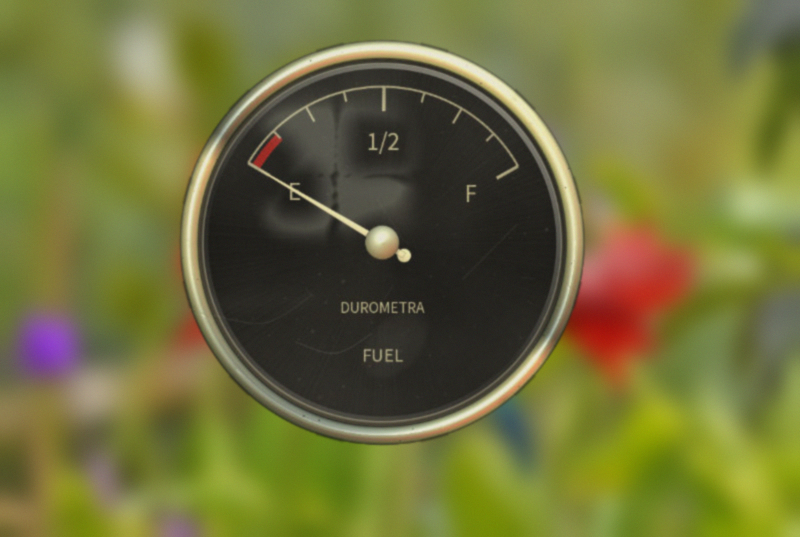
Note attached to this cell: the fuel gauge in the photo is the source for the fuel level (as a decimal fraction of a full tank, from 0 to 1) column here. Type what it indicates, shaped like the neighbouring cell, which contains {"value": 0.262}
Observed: {"value": 0}
